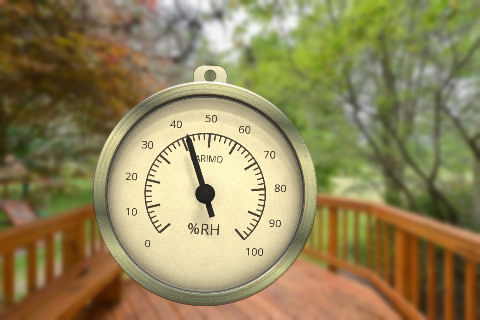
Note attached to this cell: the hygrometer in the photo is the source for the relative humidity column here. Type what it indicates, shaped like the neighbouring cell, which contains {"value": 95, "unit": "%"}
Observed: {"value": 42, "unit": "%"}
